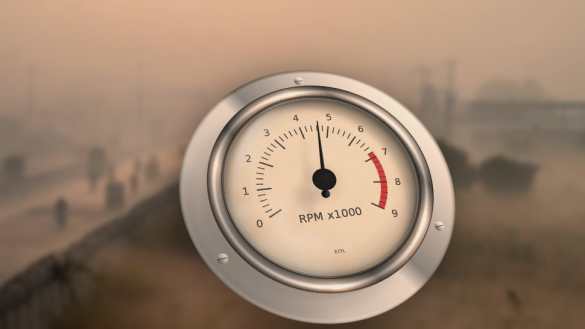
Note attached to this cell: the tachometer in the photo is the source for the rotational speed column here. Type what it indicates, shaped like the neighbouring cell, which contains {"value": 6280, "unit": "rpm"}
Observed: {"value": 4600, "unit": "rpm"}
